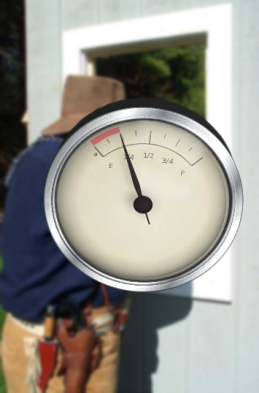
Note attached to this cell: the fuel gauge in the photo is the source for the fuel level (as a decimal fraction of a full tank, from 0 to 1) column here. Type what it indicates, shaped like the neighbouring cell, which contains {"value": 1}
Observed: {"value": 0.25}
